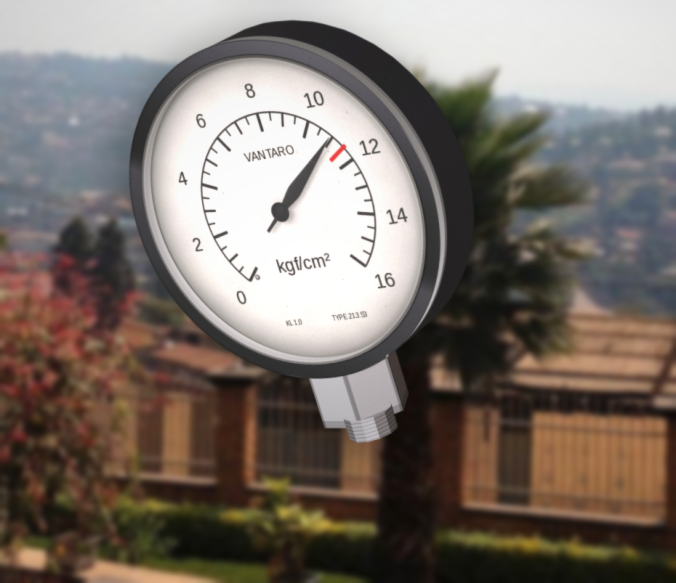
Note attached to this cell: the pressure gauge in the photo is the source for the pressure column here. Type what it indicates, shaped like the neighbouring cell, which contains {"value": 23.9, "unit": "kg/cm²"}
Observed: {"value": 11, "unit": "kg/cm²"}
